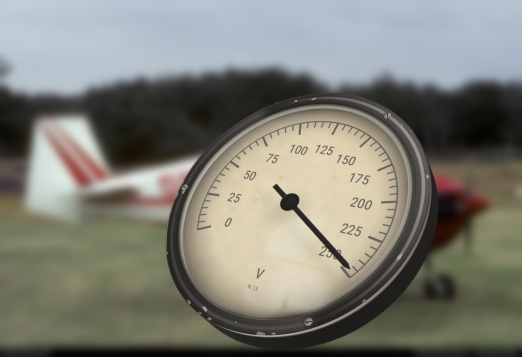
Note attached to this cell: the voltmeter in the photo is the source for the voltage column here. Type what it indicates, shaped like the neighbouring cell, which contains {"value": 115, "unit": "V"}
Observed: {"value": 247.5, "unit": "V"}
